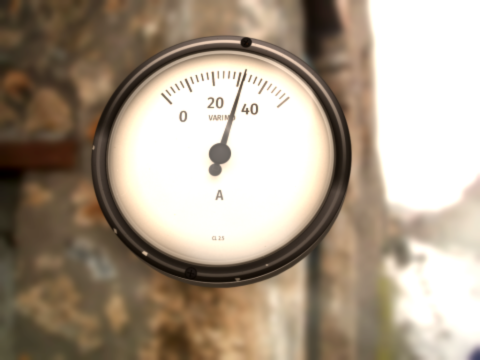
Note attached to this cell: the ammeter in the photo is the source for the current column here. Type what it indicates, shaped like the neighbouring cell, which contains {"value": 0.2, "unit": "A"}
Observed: {"value": 32, "unit": "A"}
